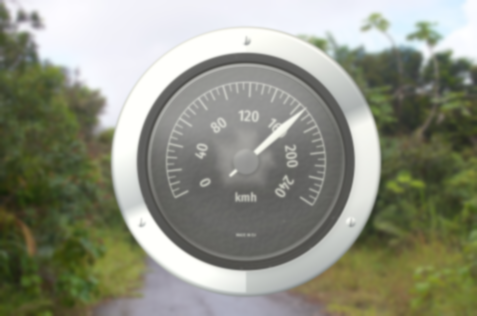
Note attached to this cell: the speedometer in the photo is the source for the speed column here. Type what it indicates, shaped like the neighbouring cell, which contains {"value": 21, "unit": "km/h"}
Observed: {"value": 165, "unit": "km/h"}
